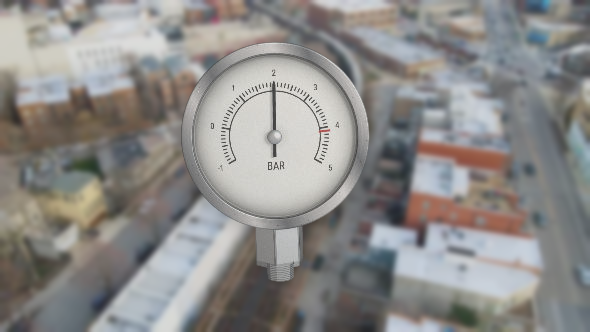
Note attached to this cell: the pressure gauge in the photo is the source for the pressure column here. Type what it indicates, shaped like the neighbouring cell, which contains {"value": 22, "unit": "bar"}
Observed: {"value": 2, "unit": "bar"}
